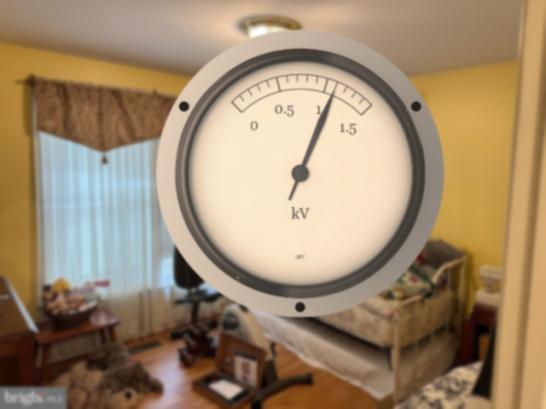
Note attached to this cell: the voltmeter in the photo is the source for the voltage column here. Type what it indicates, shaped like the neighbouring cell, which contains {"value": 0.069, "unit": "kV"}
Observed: {"value": 1.1, "unit": "kV"}
